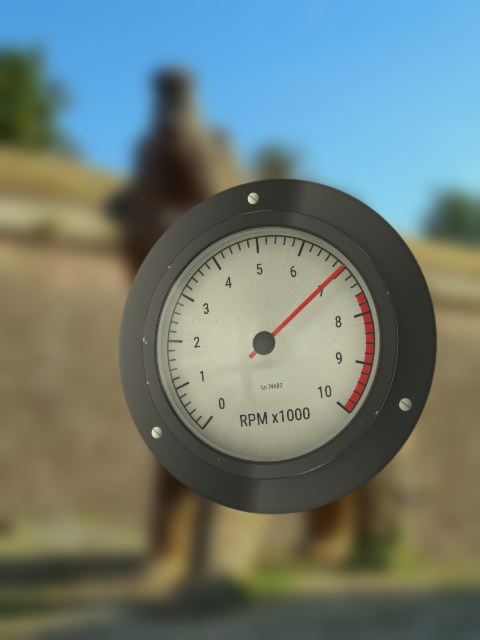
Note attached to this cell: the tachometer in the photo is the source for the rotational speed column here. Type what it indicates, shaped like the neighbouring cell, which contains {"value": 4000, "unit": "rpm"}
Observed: {"value": 7000, "unit": "rpm"}
